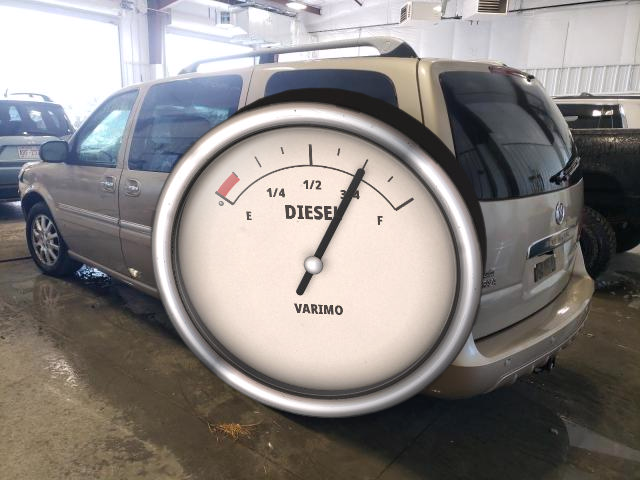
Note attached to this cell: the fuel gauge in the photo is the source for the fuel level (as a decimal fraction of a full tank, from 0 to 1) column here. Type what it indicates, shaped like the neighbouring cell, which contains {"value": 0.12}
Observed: {"value": 0.75}
